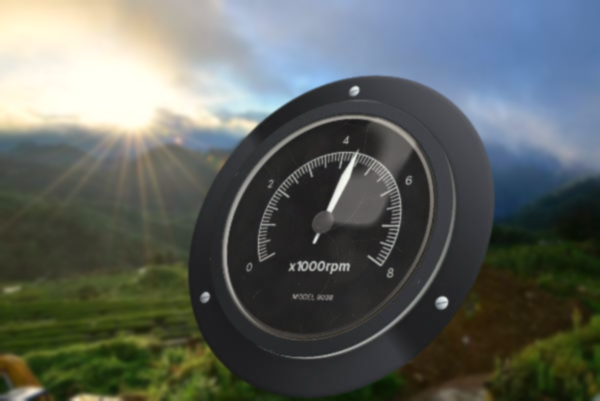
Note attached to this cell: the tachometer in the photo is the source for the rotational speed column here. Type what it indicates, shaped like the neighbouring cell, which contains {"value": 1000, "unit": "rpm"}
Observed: {"value": 4500, "unit": "rpm"}
